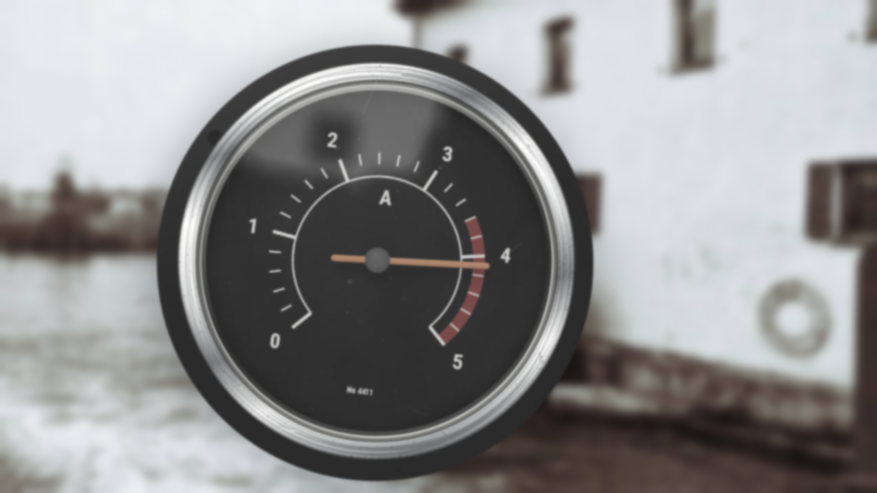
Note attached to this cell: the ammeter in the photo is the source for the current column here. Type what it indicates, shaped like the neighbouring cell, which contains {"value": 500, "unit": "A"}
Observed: {"value": 4.1, "unit": "A"}
